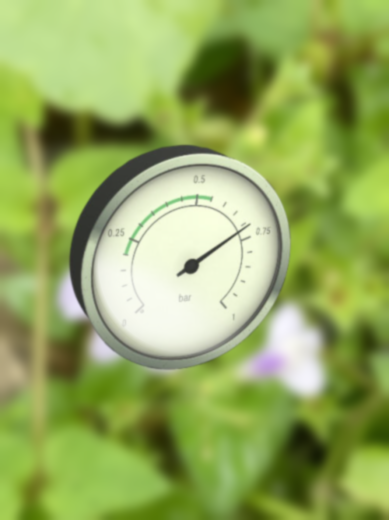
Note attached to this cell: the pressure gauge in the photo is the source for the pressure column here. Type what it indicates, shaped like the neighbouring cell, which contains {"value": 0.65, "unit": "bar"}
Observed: {"value": 0.7, "unit": "bar"}
